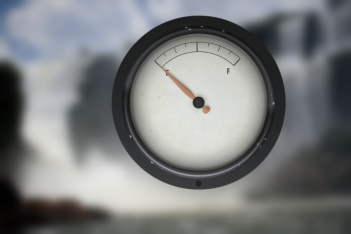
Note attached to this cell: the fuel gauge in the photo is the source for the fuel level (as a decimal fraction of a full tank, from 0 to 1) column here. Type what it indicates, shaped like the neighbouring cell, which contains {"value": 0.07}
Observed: {"value": 0}
